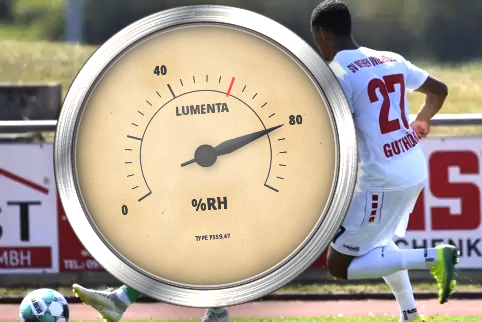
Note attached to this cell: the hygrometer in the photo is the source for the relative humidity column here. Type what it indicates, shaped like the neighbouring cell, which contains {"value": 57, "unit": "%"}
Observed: {"value": 80, "unit": "%"}
